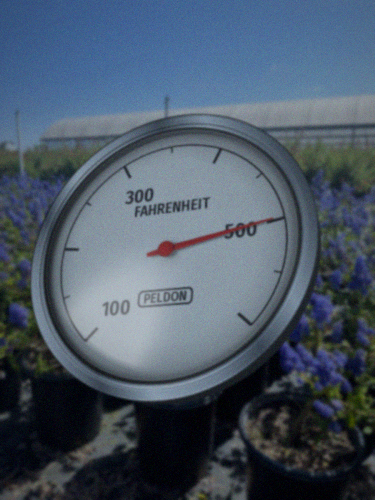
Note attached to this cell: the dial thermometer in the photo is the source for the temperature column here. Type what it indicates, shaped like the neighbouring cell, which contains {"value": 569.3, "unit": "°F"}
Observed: {"value": 500, "unit": "°F"}
